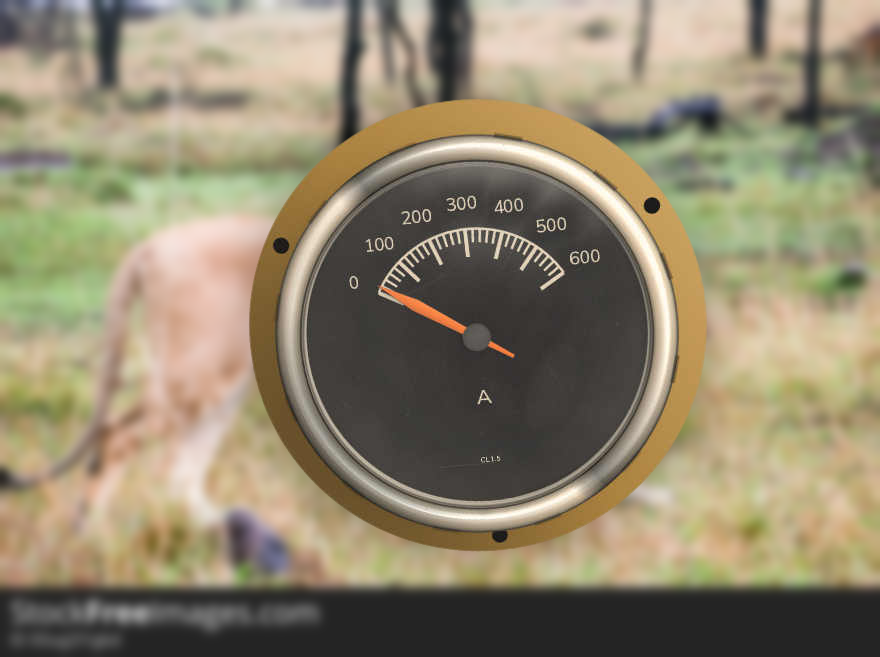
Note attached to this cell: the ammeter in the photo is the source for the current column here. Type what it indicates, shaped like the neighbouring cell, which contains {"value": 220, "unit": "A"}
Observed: {"value": 20, "unit": "A"}
